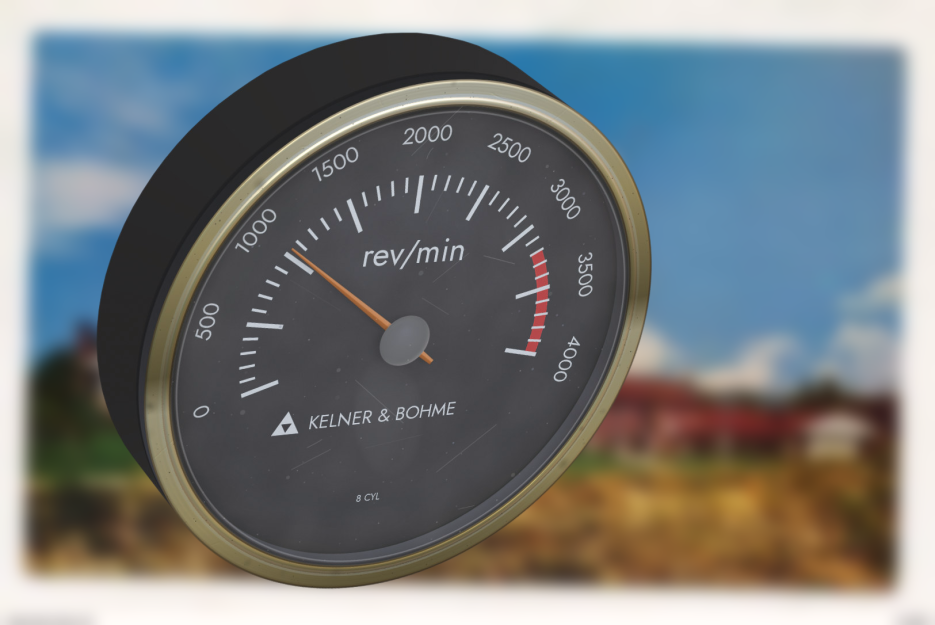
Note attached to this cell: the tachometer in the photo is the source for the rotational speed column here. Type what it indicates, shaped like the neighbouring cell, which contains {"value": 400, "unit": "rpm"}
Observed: {"value": 1050, "unit": "rpm"}
